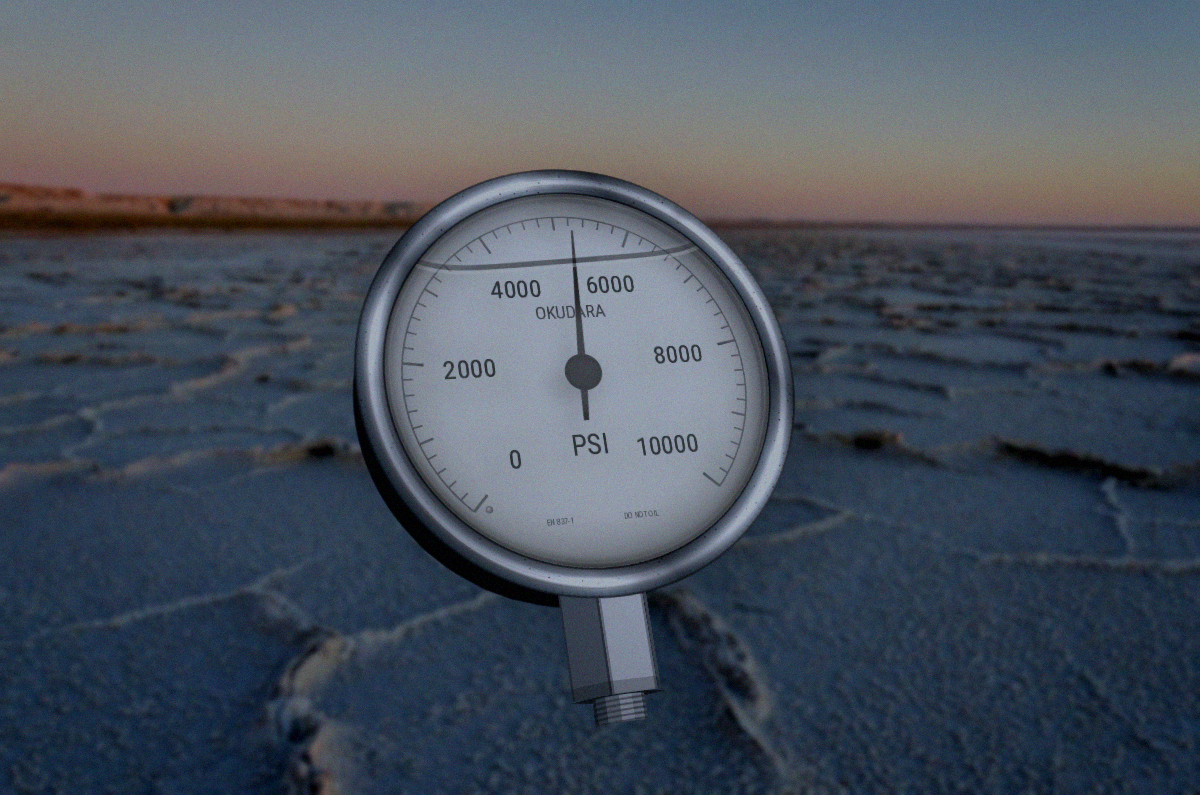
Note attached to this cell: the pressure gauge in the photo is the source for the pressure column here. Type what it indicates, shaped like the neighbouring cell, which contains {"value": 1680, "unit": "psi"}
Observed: {"value": 5200, "unit": "psi"}
